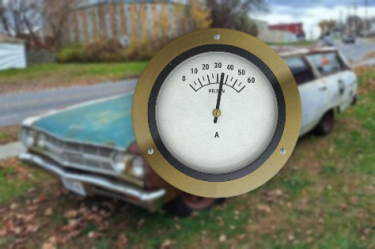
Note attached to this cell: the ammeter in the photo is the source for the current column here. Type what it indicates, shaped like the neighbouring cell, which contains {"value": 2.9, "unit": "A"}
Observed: {"value": 35, "unit": "A"}
